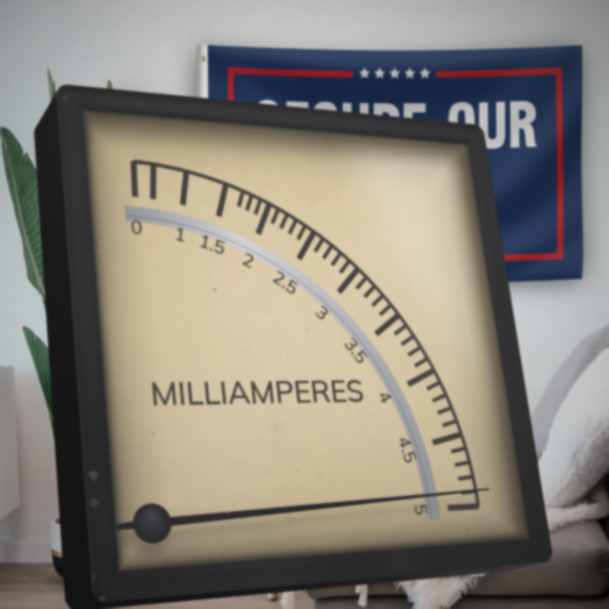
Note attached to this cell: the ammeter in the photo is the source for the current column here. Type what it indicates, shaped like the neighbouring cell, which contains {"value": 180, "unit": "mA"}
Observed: {"value": 4.9, "unit": "mA"}
